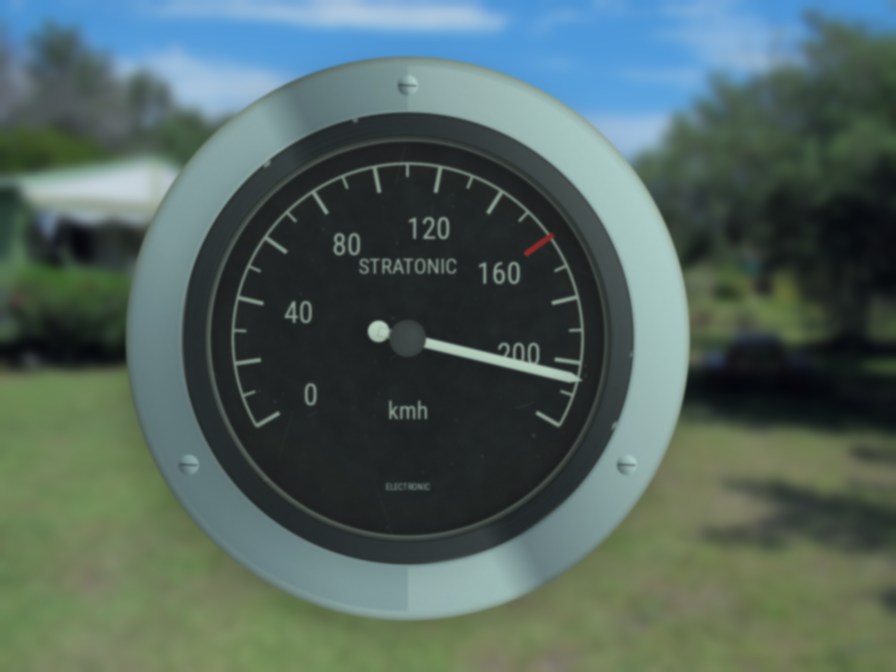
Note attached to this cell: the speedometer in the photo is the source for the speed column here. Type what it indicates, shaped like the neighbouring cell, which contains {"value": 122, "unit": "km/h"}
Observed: {"value": 205, "unit": "km/h"}
